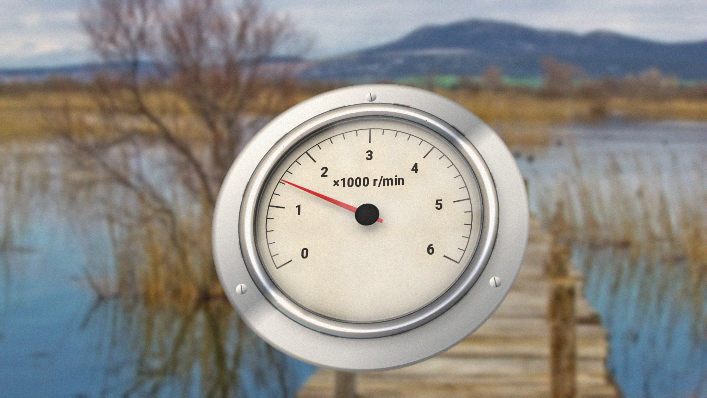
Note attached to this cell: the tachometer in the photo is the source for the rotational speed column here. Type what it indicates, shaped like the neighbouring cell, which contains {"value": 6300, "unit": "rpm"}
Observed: {"value": 1400, "unit": "rpm"}
